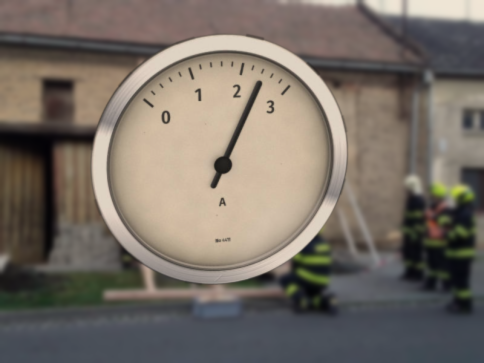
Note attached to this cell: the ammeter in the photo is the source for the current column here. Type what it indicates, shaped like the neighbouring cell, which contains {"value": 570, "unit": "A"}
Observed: {"value": 2.4, "unit": "A"}
